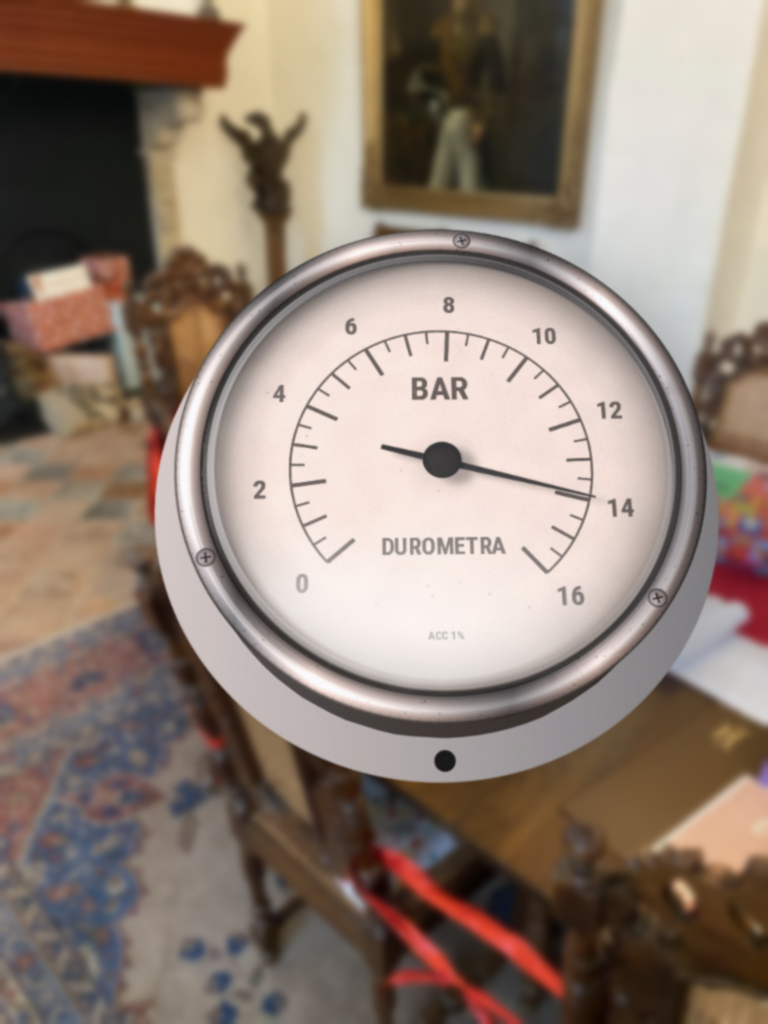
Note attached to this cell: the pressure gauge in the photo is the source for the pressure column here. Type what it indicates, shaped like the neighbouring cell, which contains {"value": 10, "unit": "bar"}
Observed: {"value": 14, "unit": "bar"}
